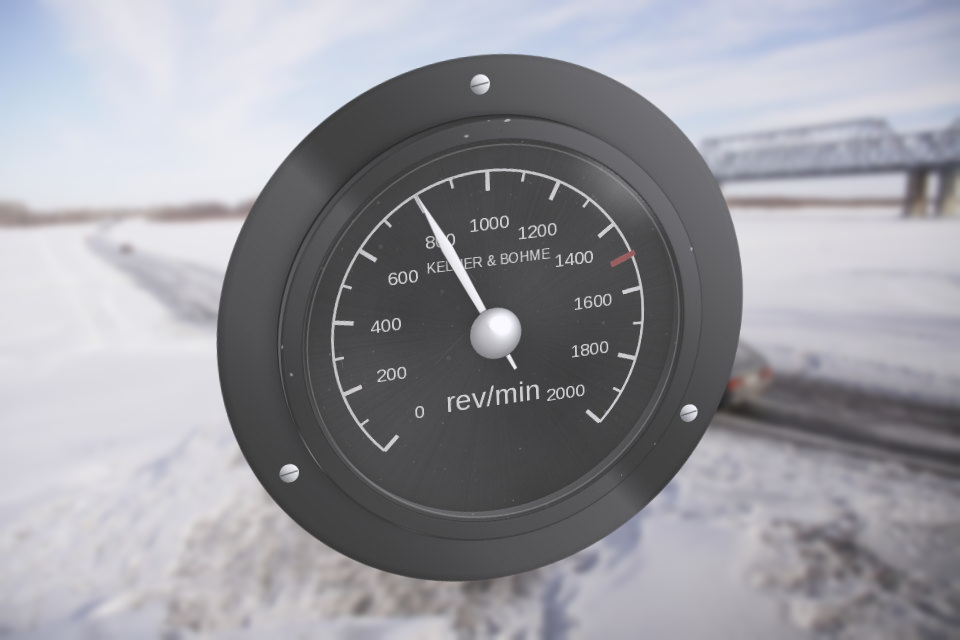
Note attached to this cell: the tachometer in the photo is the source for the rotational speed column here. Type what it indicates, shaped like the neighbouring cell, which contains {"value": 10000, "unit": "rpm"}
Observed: {"value": 800, "unit": "rpm"}
